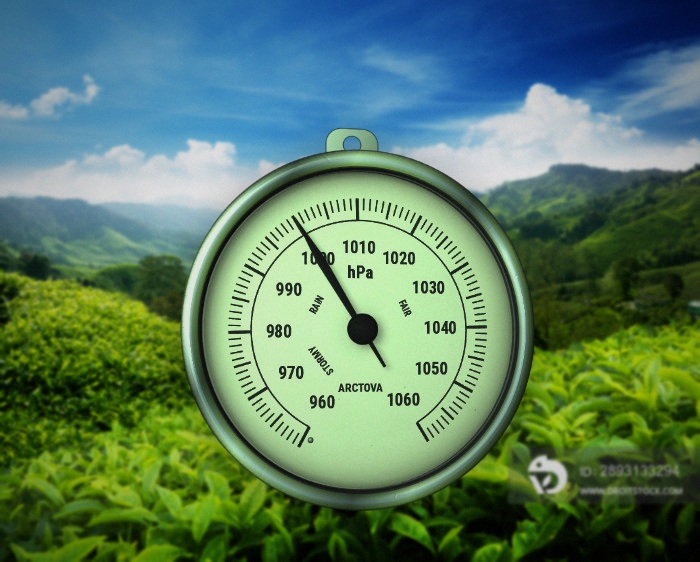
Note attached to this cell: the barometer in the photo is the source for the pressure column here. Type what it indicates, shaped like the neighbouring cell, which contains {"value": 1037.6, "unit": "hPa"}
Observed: {"value": 1000, "unit": "hPa"}
